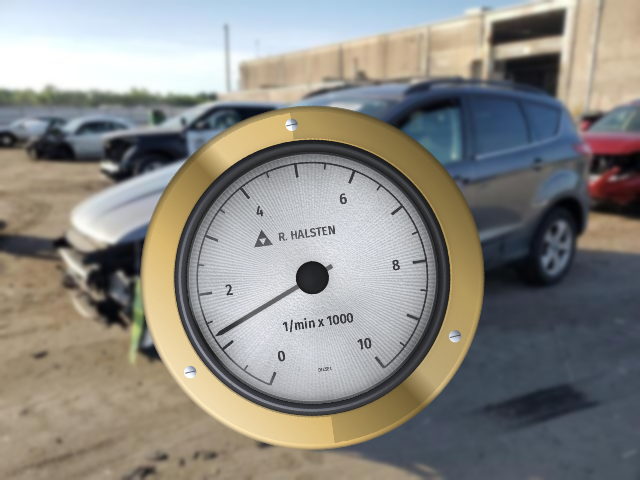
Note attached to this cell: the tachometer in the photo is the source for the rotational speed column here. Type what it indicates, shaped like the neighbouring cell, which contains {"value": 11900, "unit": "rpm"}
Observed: {"value": 1250, "unit": "rpm"}
